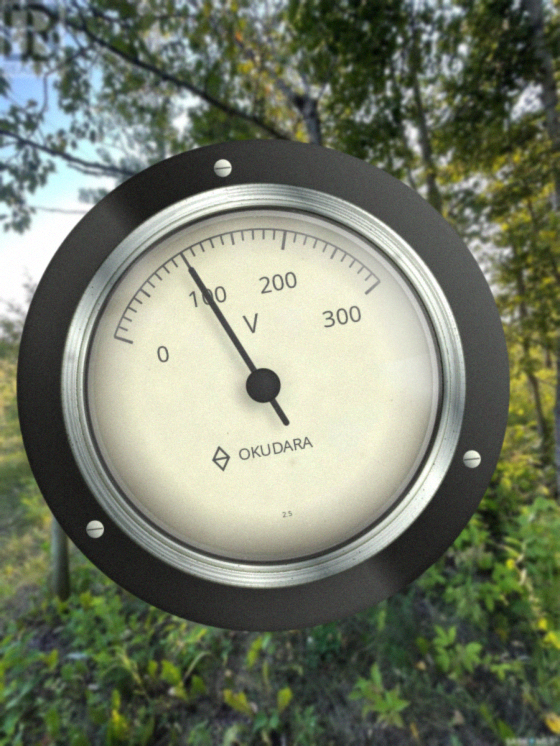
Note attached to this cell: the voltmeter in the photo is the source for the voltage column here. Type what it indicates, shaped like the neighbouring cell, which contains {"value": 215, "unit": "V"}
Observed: {"value": 100, "unit": "V"}
